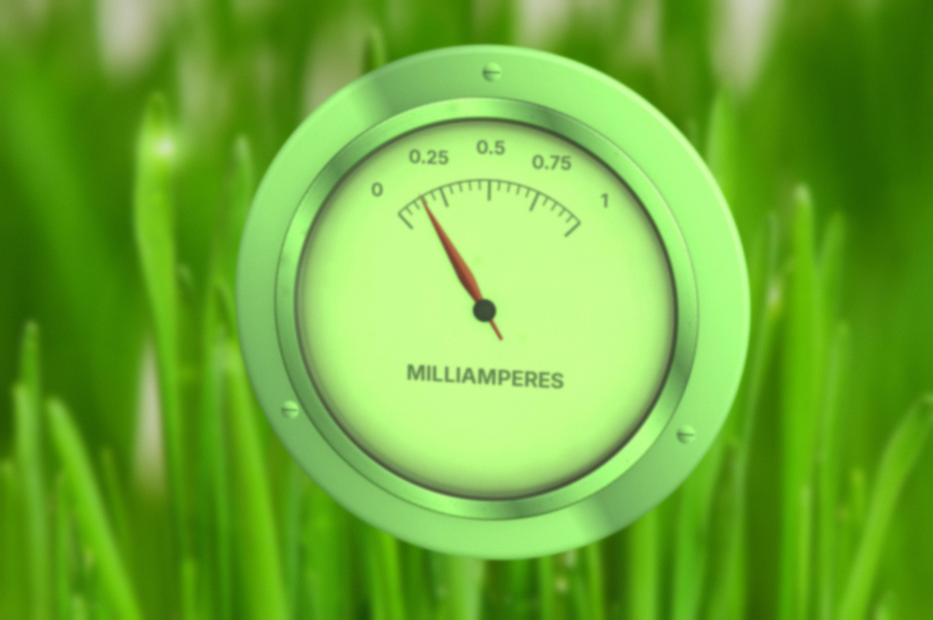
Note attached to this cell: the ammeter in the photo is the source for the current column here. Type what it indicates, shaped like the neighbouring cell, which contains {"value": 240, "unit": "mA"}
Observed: {"value": 0.15, "unit": "mA"}
